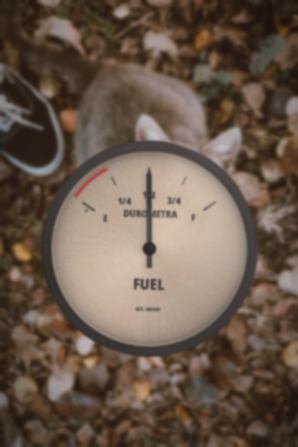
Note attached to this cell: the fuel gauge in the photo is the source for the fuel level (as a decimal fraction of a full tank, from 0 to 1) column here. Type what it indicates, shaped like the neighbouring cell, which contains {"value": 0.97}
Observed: {"value": 0.5}
